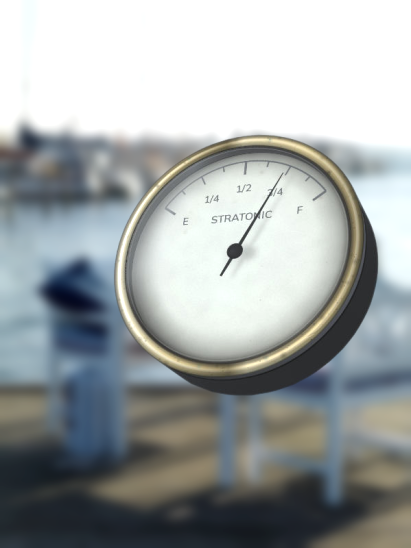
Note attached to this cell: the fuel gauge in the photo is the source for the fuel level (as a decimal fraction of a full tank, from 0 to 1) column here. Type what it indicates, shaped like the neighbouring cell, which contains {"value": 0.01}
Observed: {"value": 0.75}
